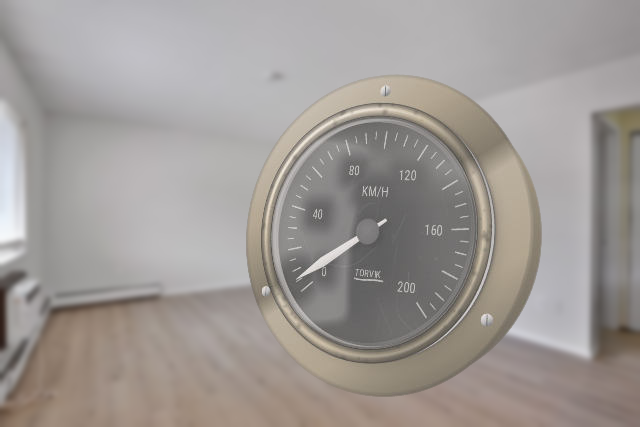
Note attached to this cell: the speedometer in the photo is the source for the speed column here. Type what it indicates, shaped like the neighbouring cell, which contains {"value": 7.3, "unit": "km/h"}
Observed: {"value": 5, "unit": "km/h"}
